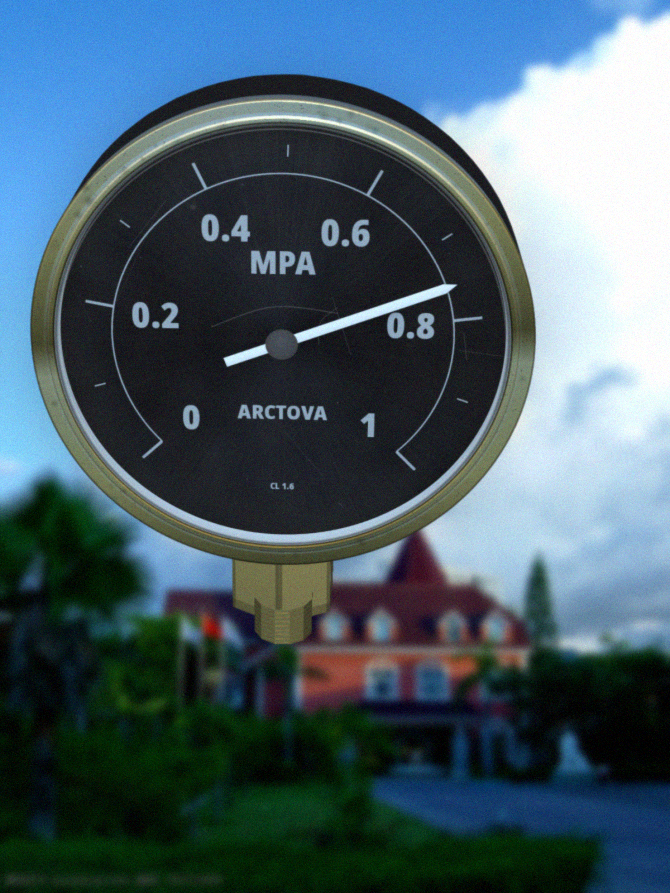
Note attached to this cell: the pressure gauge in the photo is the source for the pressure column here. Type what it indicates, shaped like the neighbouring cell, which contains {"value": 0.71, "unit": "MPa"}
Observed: {"value": 0.75, "unit": "MPa"}
